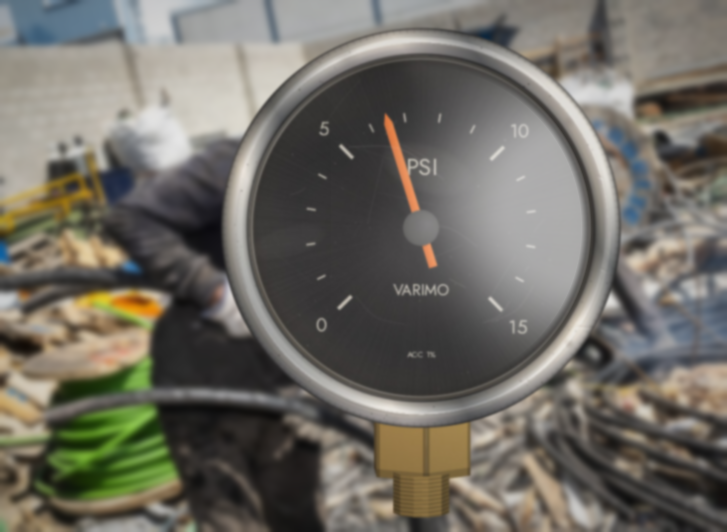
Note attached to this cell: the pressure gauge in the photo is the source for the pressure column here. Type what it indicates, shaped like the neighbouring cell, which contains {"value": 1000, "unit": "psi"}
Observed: {"value": 6.5, "unit": "psi"}
